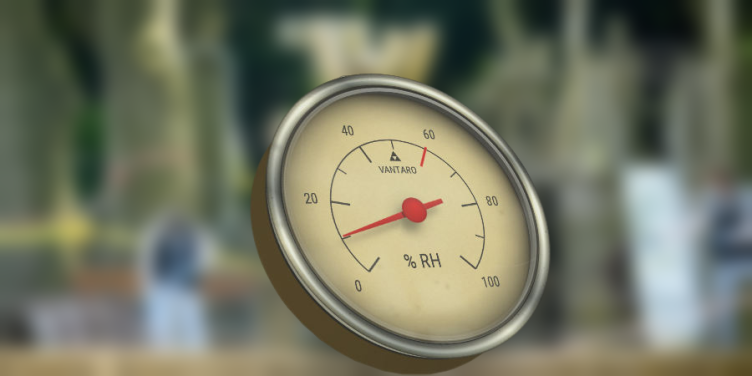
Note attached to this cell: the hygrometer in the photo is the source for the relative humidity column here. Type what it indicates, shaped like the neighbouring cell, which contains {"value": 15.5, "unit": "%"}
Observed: {"value": 10, "unit": "%"}
